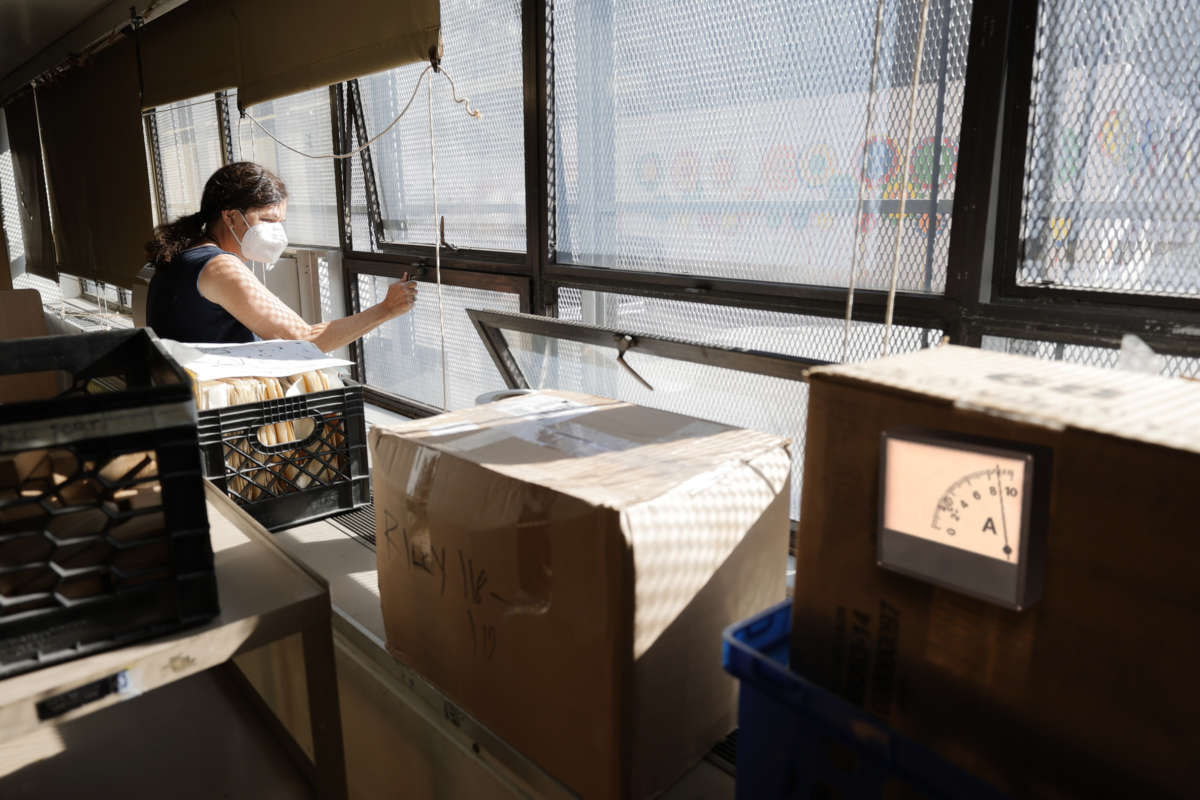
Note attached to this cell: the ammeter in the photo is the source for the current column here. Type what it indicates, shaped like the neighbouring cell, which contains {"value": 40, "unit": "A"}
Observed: {"value": 9, "unit": "A"}
